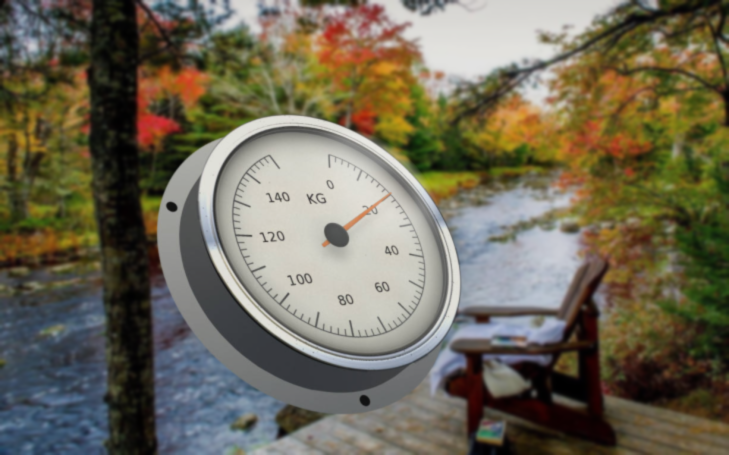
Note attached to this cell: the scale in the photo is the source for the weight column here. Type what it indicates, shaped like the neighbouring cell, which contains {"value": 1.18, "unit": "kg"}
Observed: {"value": 20, "unit": "kg"}
